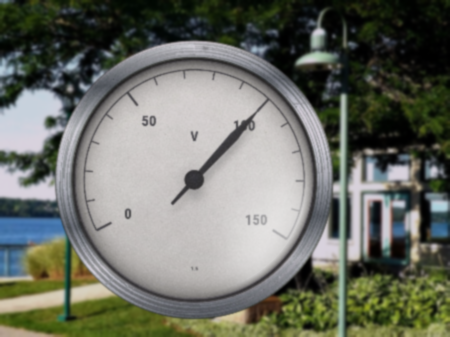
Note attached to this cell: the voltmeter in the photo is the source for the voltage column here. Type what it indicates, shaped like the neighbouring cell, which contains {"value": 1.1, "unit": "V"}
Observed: {"value": 100, "unit": "V"}
